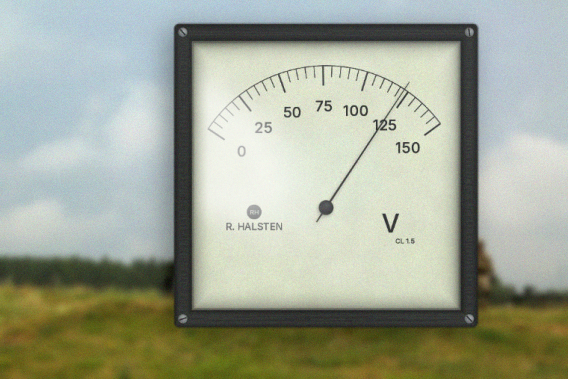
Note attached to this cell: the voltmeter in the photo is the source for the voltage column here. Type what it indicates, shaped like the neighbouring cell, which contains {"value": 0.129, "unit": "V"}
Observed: {"value": 122.5, "unit": "V"}
